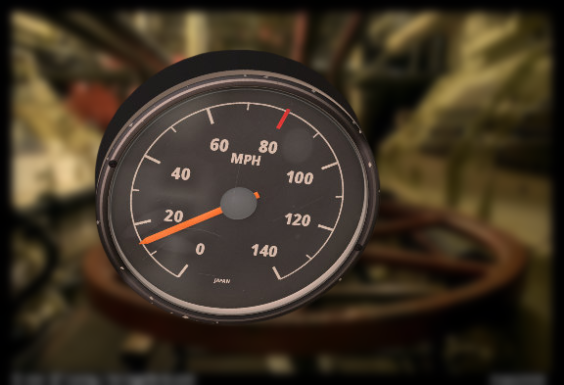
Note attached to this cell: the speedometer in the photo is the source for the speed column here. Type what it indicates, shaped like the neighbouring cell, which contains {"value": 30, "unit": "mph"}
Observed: {"value": 15, "unit": "mph"}
